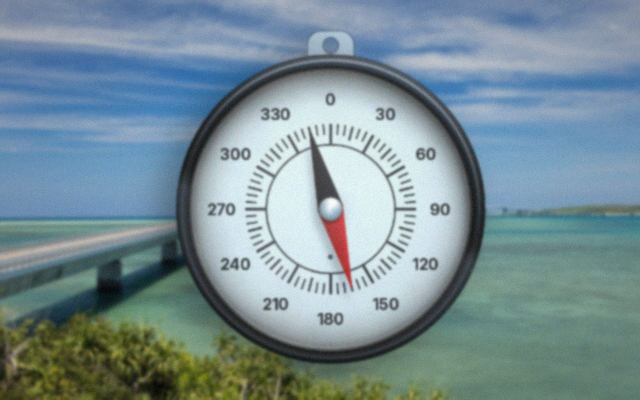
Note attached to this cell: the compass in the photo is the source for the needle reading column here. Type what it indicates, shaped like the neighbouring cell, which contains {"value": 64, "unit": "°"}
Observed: {"value": 165, "unit": "°"}
